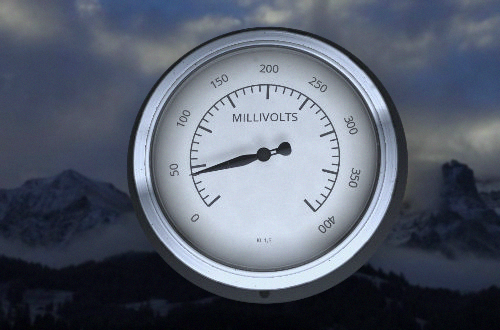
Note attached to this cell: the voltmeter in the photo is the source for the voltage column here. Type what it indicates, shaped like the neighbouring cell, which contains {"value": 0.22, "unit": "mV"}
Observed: {"value": 40, "unit": "mV"}
